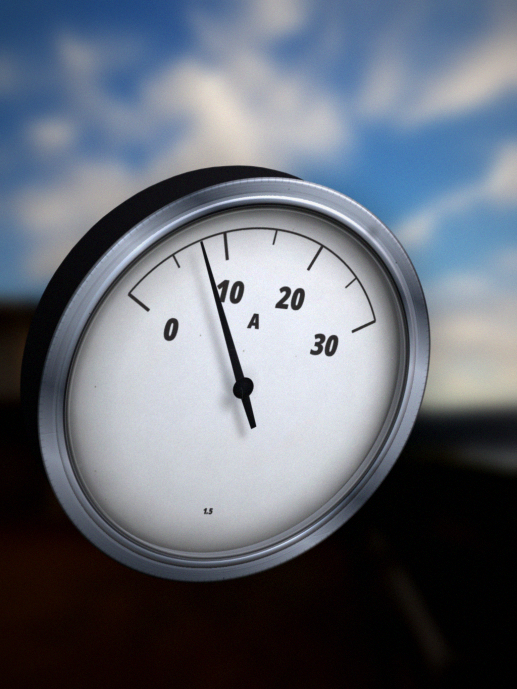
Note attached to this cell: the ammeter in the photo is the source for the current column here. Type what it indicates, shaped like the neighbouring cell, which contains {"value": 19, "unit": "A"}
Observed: {"value": 7.5, "unit": "A"}
